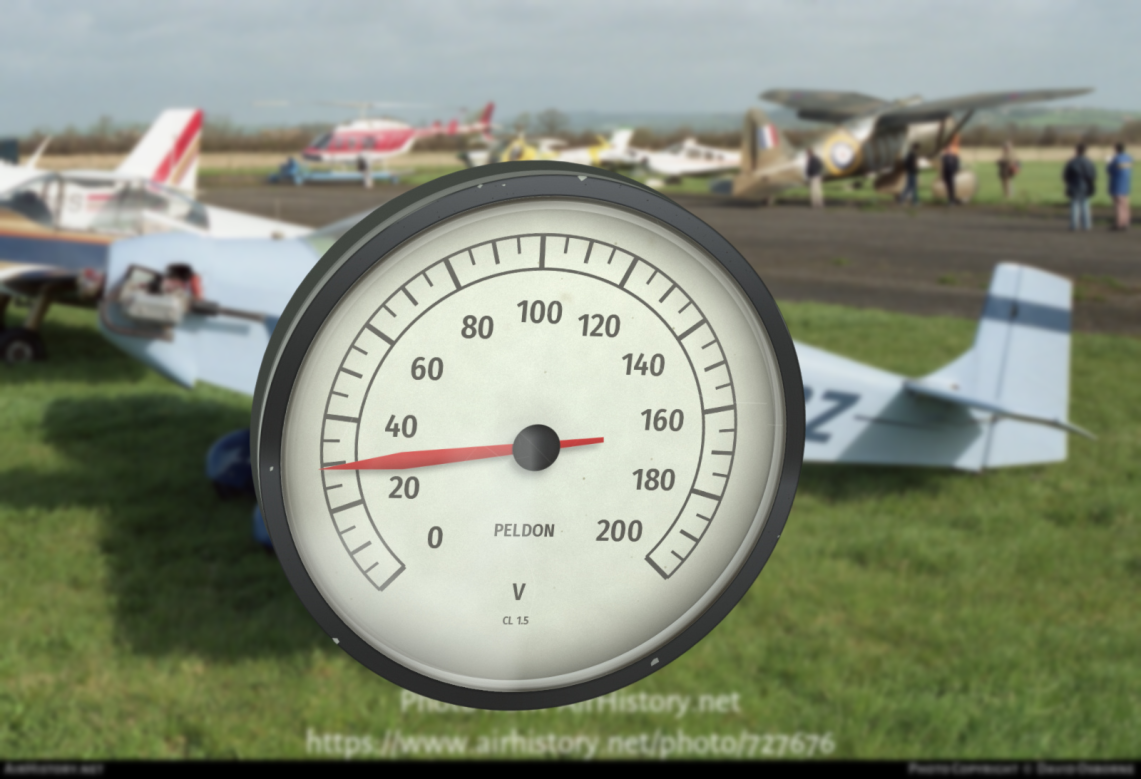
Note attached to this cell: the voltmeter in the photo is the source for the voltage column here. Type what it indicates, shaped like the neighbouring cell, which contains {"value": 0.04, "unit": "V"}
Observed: {"value": 30, "unit": "V"}
